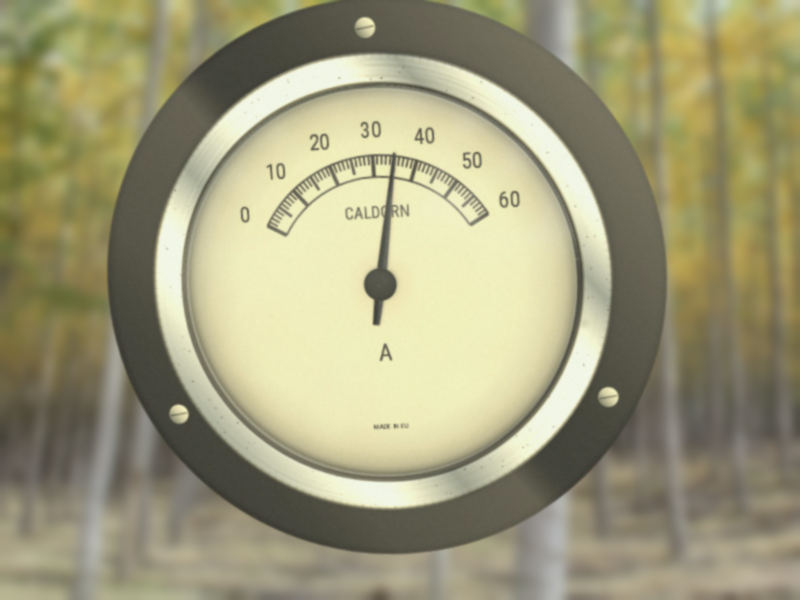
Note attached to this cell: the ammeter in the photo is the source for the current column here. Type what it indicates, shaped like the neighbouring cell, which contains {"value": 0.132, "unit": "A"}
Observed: {"value": 35, "unit": "A"}
